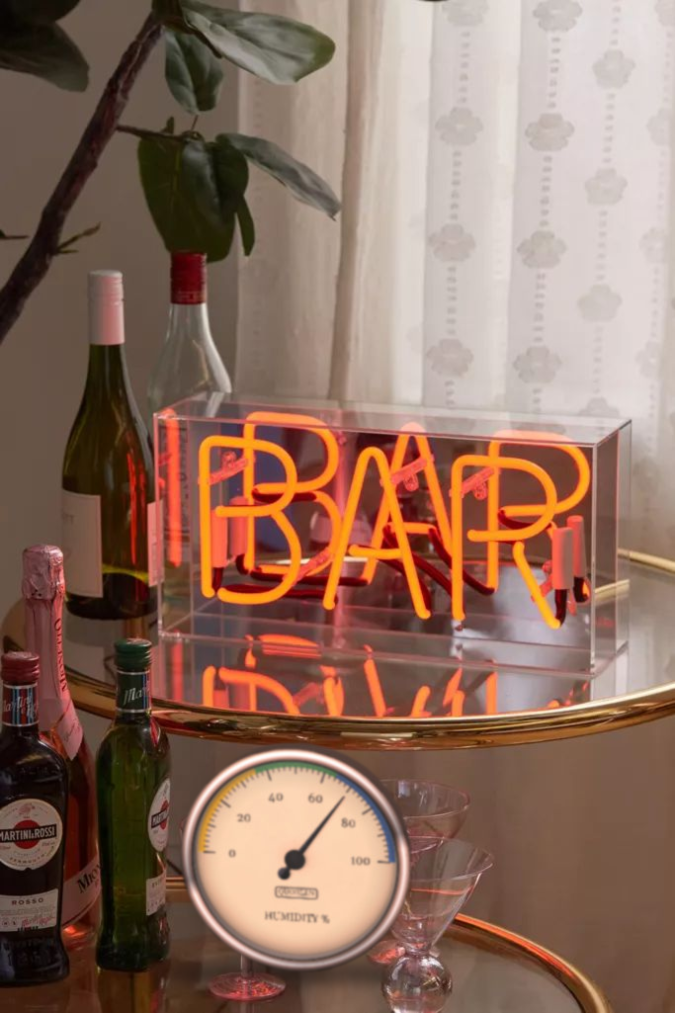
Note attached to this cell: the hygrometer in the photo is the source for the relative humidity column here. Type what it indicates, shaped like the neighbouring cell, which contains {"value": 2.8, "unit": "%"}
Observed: {"value": 70, "unit": "%"}
